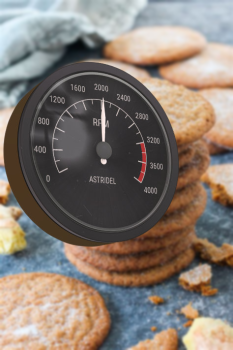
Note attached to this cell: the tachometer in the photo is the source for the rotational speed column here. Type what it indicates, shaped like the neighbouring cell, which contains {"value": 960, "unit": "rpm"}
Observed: {"value": 2000, "unit": "rpm"}
